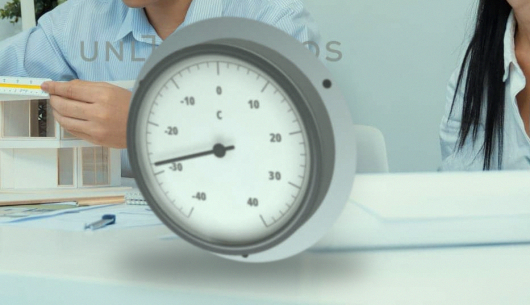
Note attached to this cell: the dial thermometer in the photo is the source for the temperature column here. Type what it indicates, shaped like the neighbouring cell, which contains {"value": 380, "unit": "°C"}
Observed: {"value": -28, "unit": "°C"}
